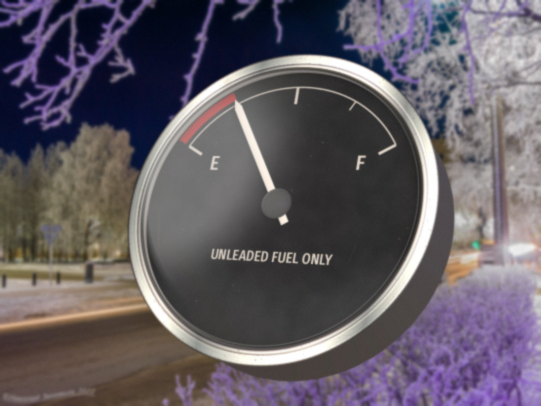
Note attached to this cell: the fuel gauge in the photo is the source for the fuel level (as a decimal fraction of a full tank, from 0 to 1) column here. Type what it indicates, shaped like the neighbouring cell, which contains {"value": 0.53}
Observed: {"value": 0.25}
